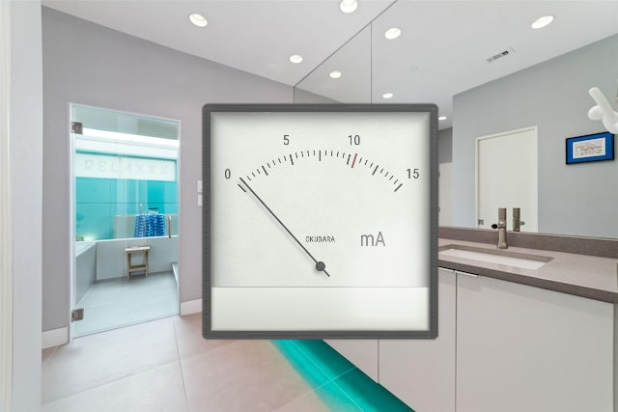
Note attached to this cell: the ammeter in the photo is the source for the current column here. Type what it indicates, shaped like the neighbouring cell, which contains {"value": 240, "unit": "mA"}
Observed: {"value": 0.5, "unit": "mA"}
